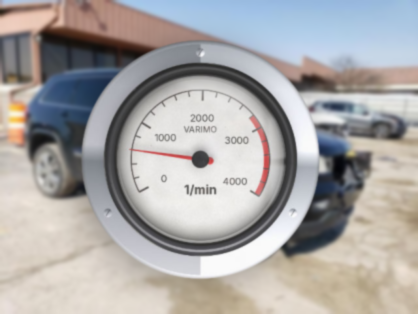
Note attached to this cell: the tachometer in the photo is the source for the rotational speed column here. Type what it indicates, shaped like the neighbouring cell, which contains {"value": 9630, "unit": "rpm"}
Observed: {"value": 600, "unit": "rpm"}
